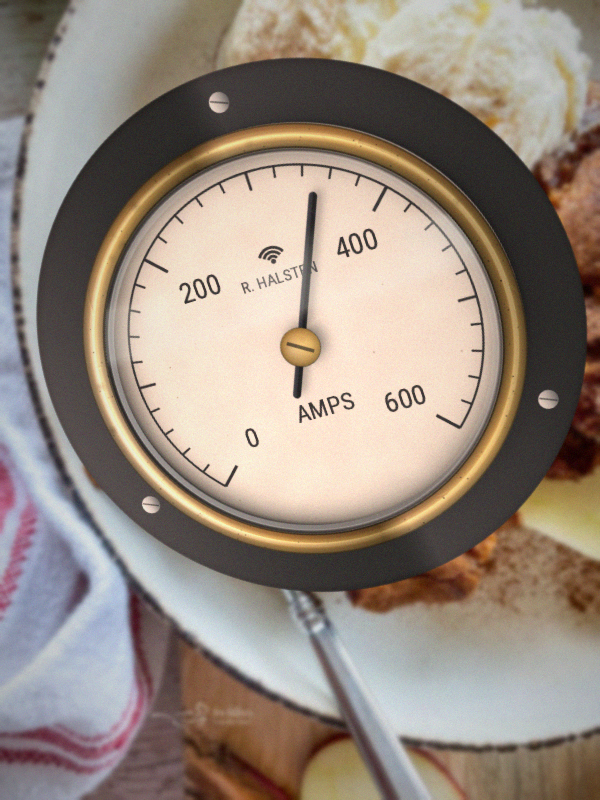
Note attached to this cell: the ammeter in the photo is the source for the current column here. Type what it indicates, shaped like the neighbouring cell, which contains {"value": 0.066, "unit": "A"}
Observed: {"value": 350, "unit": "A"}
